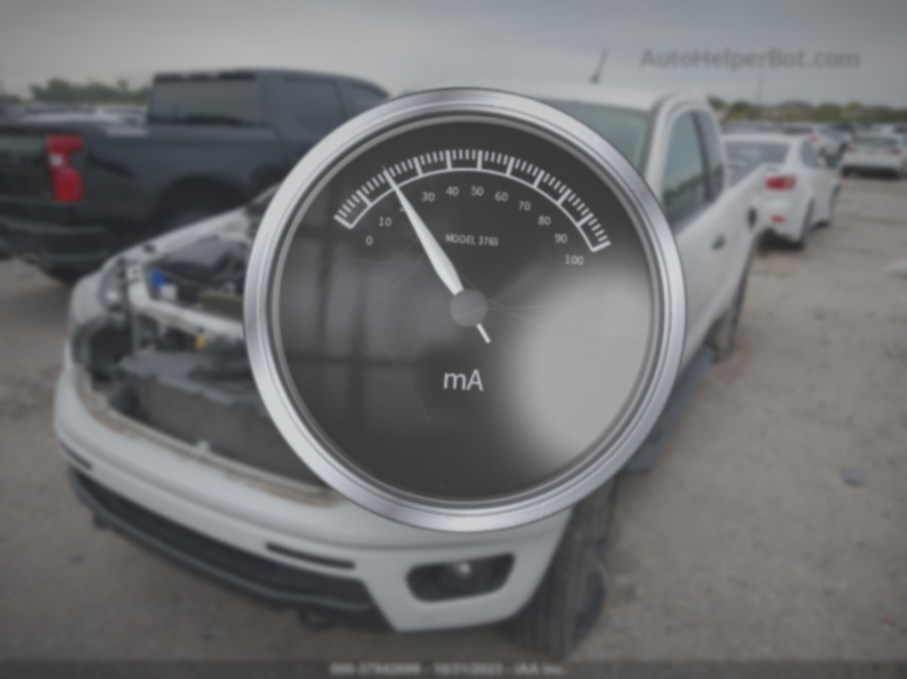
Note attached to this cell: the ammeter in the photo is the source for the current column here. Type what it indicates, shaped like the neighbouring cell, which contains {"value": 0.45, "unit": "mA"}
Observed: {"value": 20, "unit": "mA"}
